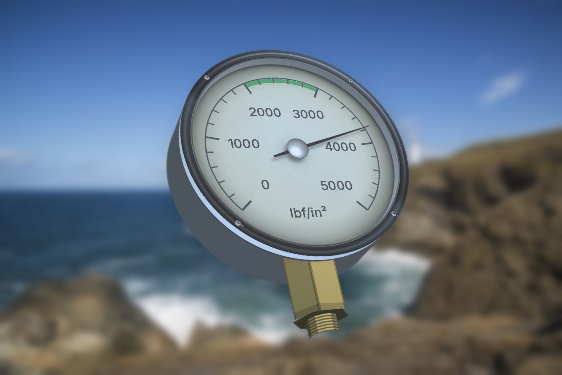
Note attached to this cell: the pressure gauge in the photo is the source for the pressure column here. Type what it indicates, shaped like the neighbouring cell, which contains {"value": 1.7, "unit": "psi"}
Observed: {"value": 3800, "unit": "psi"}
